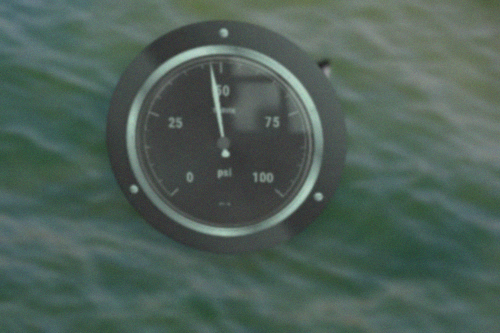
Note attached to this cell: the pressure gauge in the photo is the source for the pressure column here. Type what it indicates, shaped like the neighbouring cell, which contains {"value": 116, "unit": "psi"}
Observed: {"value": 47.5, "unit": "psi"}
